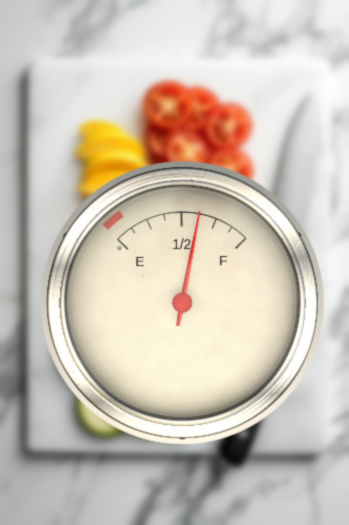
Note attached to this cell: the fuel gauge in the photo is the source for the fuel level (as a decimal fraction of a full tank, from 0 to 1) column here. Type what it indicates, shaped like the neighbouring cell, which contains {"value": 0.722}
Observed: {"value": 0.625}
